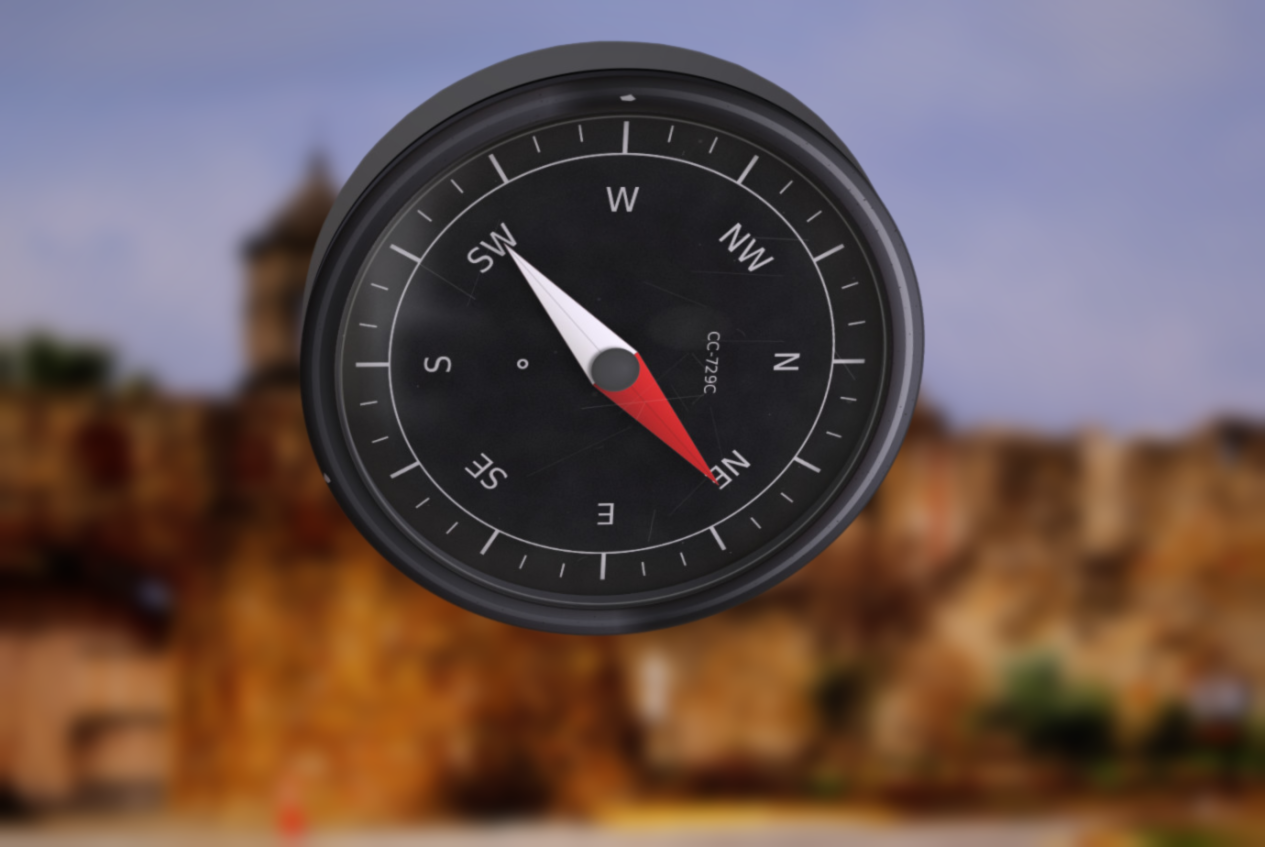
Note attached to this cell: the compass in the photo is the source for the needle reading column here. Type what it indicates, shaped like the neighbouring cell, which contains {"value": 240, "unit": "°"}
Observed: {"value": 50, "unit": "°"}
